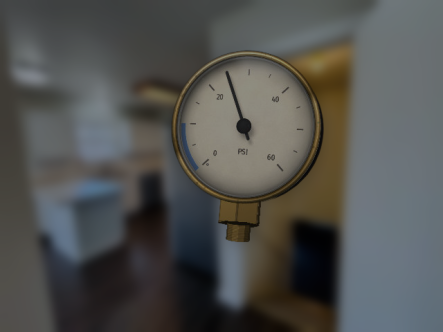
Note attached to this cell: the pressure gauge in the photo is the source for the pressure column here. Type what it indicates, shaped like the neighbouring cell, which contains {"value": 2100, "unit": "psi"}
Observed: {"value": 25, "unit": "psi"}
